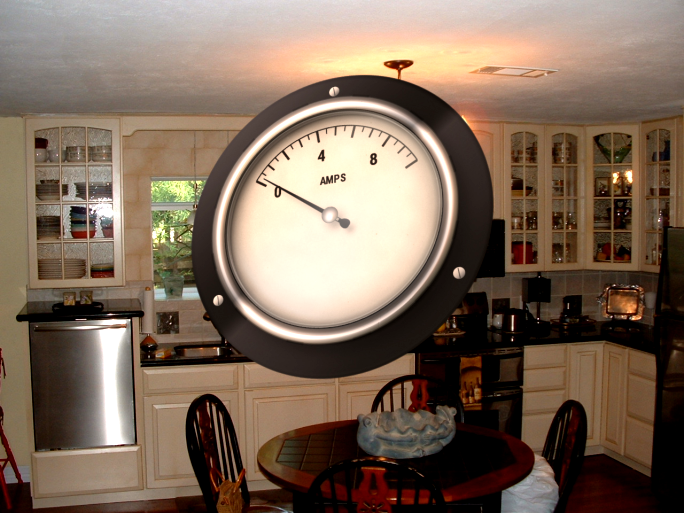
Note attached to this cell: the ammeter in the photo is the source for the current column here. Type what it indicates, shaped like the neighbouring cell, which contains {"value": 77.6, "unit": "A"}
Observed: {"value": 0.25, "unit": "A"}
